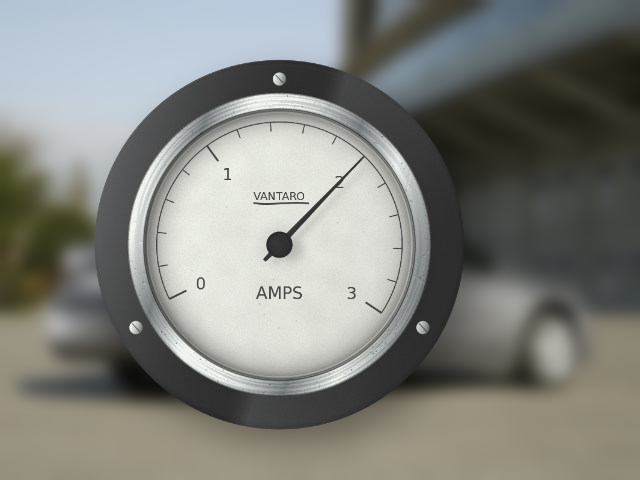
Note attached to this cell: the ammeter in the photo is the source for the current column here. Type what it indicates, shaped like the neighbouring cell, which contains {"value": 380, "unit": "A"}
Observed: {"value": 2, "unit": "A"}
